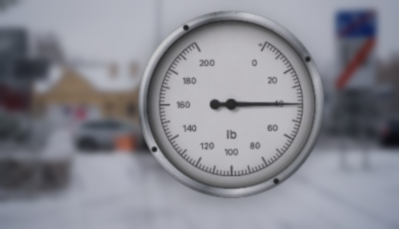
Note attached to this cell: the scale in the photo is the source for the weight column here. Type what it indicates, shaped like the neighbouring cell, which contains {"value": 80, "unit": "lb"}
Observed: {"value": 40, "unit": "lb"}
